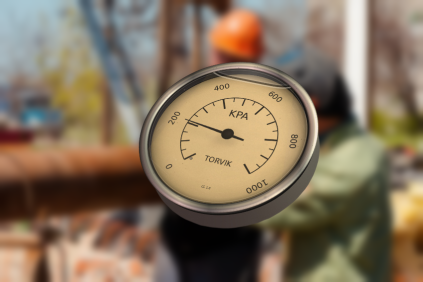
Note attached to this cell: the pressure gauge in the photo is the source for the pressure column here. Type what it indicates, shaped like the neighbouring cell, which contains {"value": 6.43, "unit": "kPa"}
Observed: {"value": 200, "unit": "kPa"}
